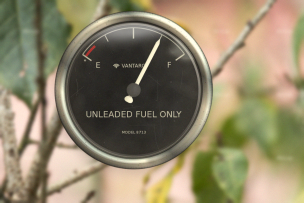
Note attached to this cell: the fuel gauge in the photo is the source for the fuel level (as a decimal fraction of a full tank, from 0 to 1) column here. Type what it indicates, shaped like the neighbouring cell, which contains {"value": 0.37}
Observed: {"value": 0.75}
